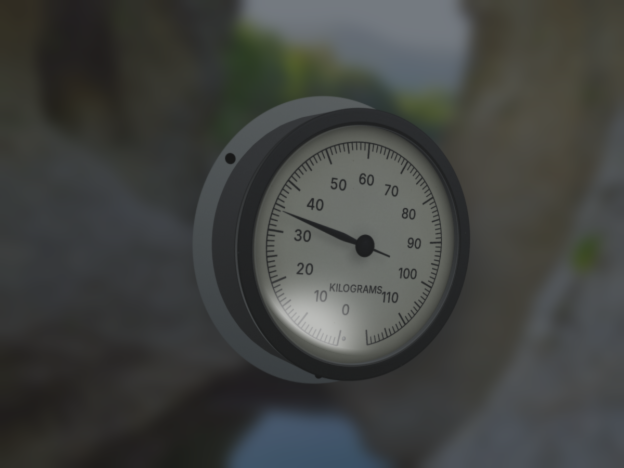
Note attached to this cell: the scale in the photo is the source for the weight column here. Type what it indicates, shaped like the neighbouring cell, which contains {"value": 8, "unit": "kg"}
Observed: {"value": 34, "unit": "kg"}
